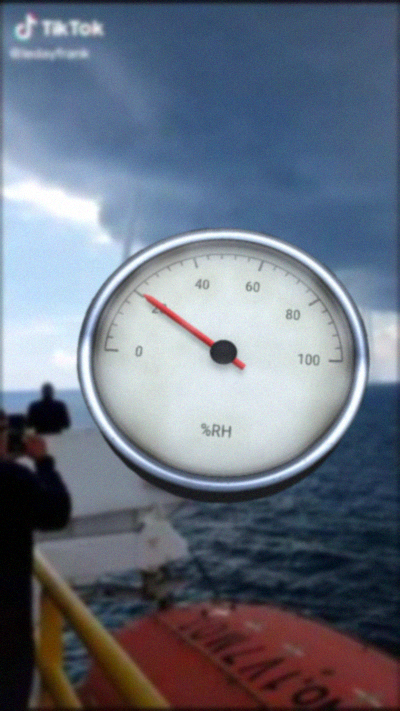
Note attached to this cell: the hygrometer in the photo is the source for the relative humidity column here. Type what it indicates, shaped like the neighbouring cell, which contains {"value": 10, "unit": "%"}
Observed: {"value": 20, "unit": "%"}
